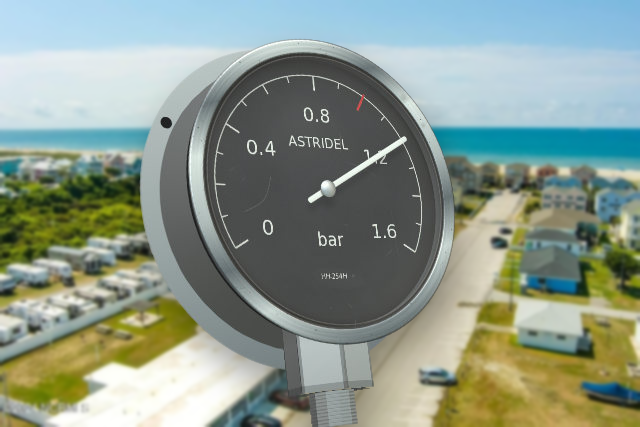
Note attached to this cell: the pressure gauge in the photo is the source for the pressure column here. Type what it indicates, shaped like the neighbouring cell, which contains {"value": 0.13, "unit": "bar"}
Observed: {"value": 1.2, "unit": "bar"}
